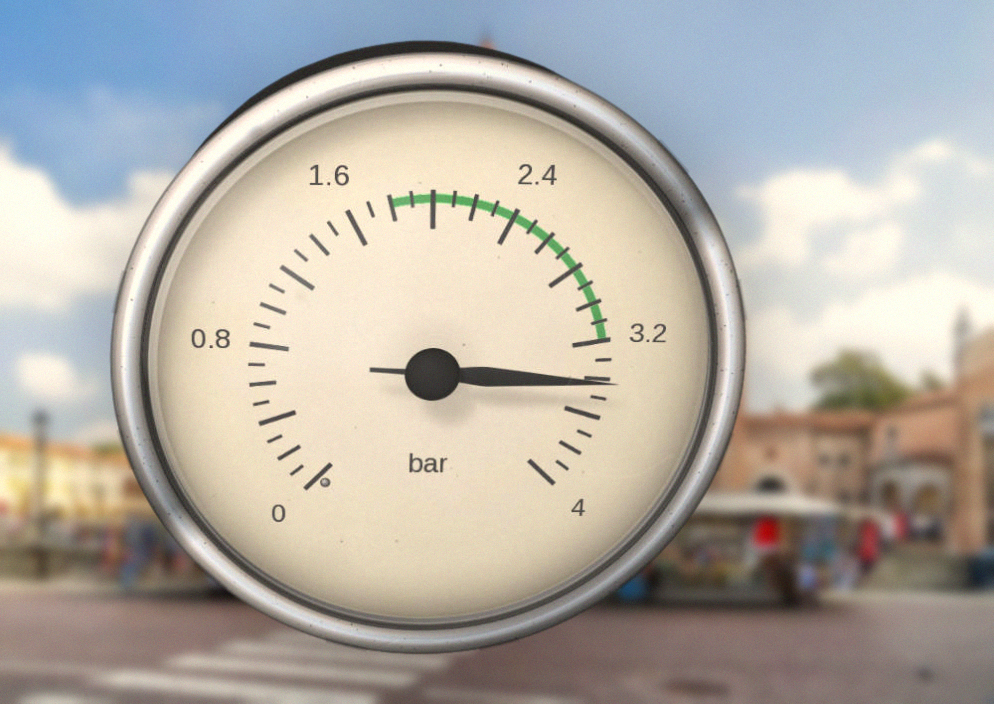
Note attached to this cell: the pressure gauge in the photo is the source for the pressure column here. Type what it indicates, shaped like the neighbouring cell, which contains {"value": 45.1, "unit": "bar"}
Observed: {"value": 3.4, "unit": "bar"}
